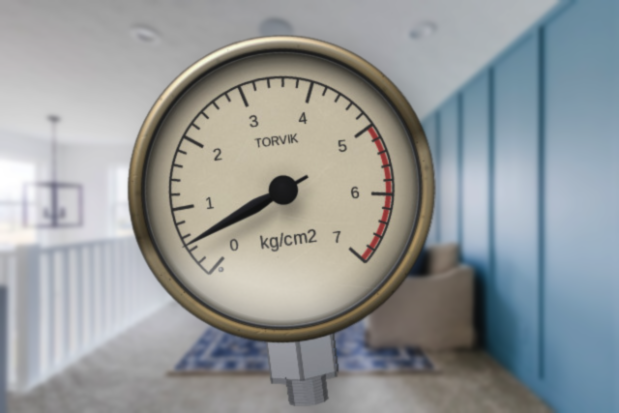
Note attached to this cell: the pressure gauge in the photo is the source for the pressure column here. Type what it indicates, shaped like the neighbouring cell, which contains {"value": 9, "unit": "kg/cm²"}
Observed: {"value": 0.5, "unit": "kg/cm²"}
